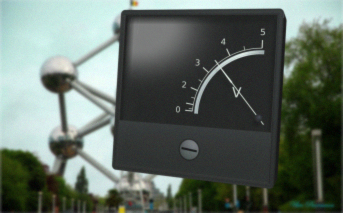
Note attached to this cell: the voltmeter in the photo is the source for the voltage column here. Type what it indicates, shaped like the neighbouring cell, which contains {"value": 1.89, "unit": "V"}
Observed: {"value": 3.5, "unit": "V"}
